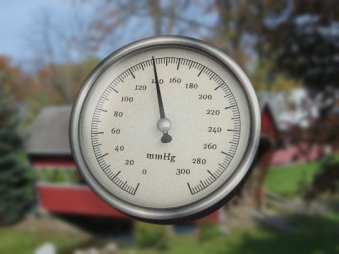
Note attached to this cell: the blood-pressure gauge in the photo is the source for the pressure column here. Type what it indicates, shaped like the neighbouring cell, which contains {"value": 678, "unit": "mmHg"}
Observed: {"value": 140, "unit": "mmHg"}
